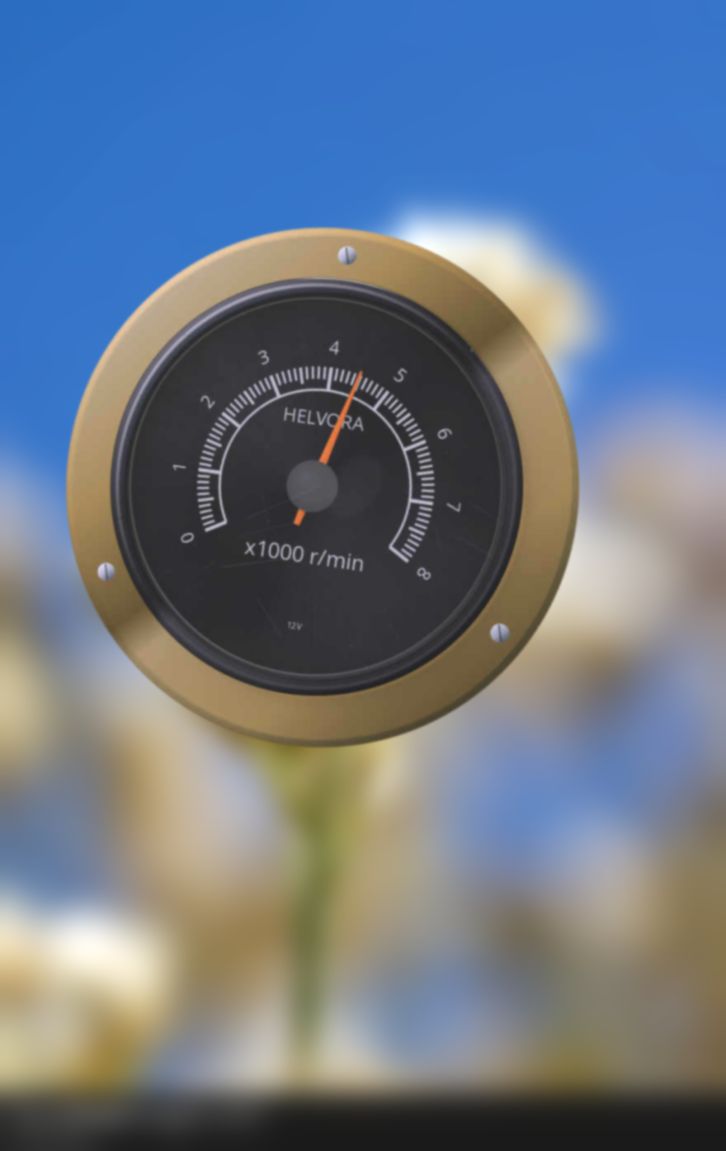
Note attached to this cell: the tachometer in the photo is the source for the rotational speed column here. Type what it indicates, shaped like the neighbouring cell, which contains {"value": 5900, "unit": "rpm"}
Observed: {"value": 4500, "unit": "rpm"}
